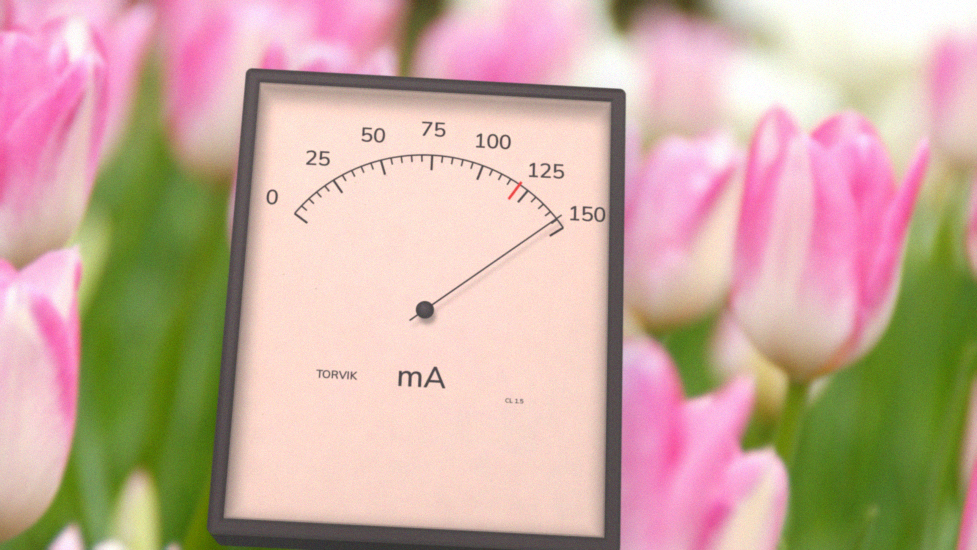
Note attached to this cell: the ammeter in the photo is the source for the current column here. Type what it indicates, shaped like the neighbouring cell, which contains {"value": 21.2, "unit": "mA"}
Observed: {"value": 145, "unit": "mA"}
